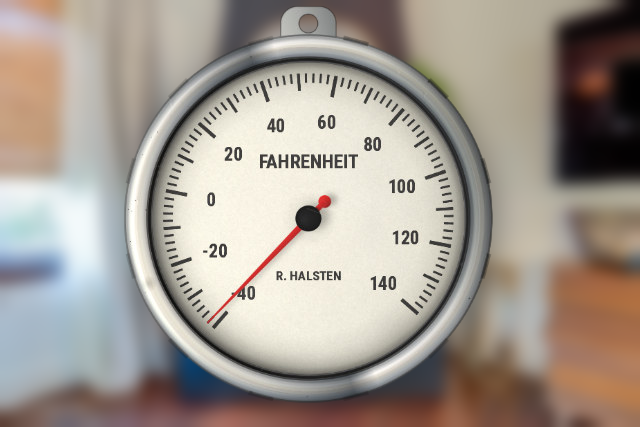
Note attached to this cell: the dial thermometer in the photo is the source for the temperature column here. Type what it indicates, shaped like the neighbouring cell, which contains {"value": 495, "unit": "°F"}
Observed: {"value": -38, "unit": "°F"}
